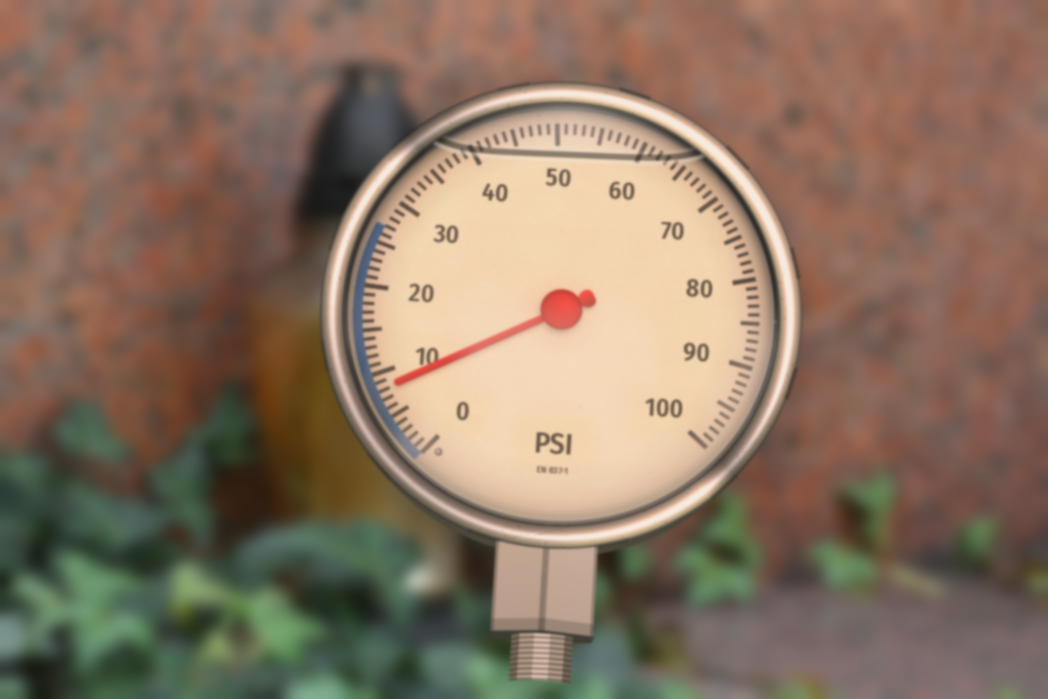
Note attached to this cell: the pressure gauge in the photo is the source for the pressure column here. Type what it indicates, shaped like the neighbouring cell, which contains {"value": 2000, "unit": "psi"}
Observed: {"value": 8, "unit": "psi"}
